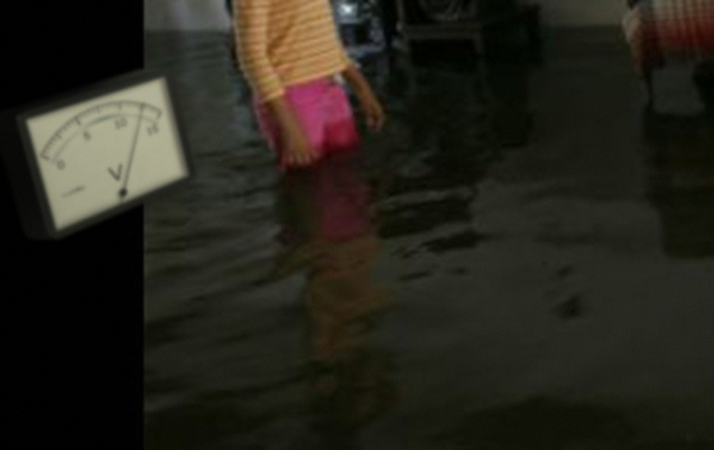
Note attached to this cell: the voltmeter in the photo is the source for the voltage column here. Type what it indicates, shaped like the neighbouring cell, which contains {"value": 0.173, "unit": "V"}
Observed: {"value": 12.5, "unit": "V"}
